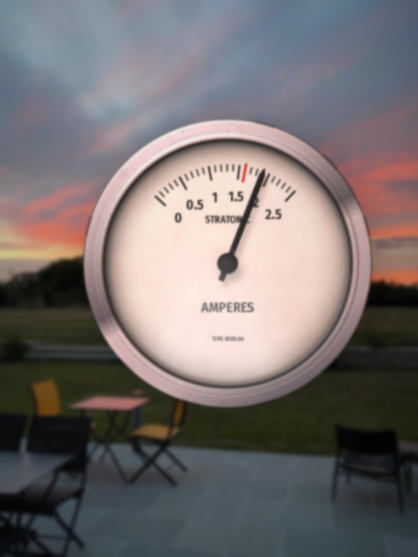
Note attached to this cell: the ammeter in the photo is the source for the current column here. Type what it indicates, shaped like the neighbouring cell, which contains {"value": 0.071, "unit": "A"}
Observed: {"value": 1.9, "unit": "A"}
